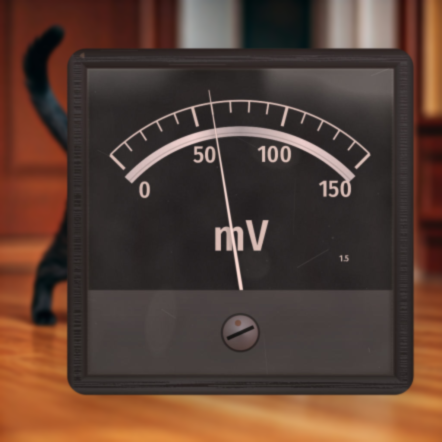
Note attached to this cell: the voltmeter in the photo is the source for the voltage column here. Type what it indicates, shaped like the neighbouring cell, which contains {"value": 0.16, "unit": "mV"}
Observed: {"value": 60, "unit": "mV"}
